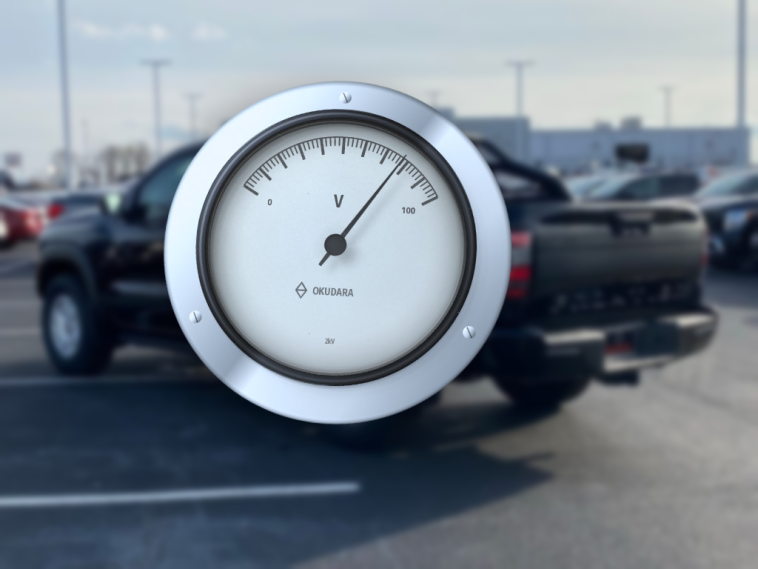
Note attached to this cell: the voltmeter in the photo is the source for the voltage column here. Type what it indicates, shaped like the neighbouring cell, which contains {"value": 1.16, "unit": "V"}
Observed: {"value": 78, "unit": "V"}
